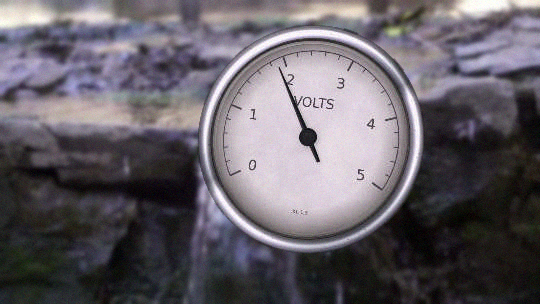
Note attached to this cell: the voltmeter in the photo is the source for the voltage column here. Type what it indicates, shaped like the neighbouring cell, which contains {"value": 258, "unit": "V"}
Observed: {"value": 1.9, "unit": "V"}
